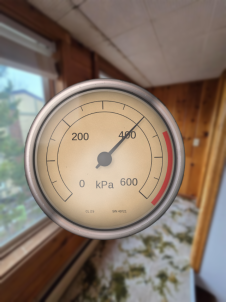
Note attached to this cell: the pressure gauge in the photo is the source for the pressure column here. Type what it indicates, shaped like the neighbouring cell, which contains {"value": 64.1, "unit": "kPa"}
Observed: {"value": 400, "unit": "kPa"}
